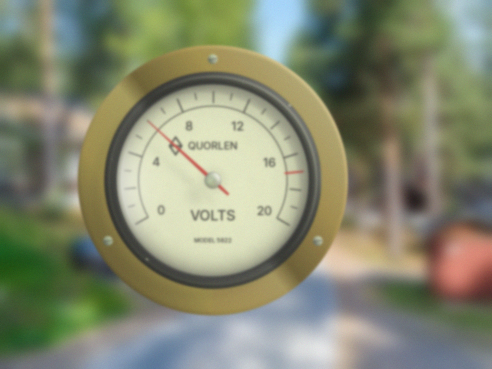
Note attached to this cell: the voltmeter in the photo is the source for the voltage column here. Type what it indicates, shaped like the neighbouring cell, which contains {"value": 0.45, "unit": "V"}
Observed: {"value": 6, "unit": "V"}
